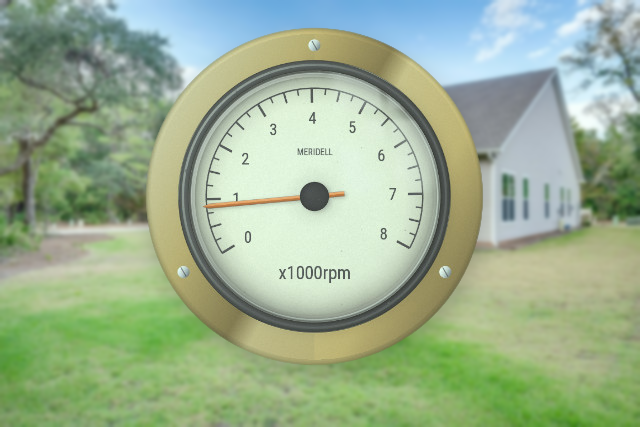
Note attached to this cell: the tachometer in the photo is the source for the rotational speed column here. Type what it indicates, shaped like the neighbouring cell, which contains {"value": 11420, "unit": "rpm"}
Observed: {"value": 875, "unit": "rpm"}
